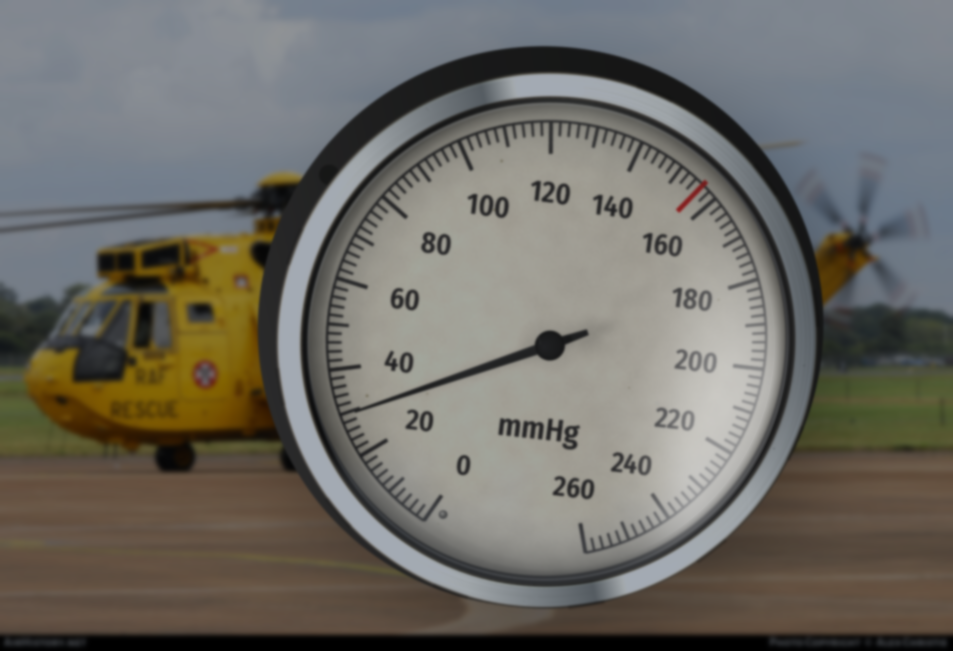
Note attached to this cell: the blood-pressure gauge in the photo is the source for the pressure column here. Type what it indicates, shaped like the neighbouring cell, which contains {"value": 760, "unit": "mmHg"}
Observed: {"value": 30, "unit": "mmHg"}
